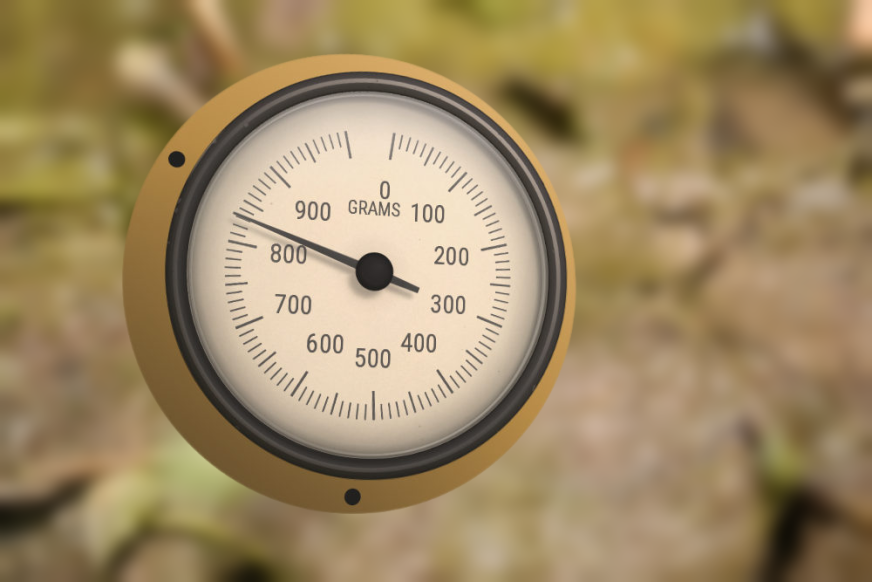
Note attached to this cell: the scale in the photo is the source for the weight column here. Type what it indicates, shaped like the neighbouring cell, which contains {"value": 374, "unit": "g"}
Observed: {"value": 830, "unit": "g"}
